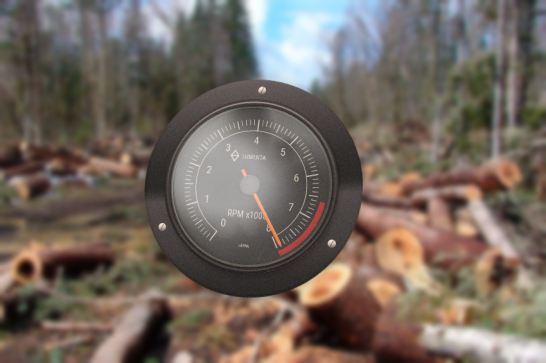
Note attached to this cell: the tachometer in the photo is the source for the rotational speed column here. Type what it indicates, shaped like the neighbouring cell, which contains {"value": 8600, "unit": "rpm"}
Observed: {"value": 7900, "unit": "rpm"}
